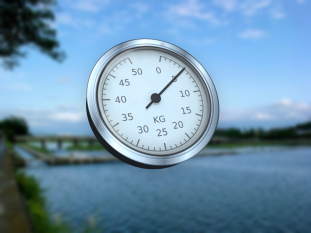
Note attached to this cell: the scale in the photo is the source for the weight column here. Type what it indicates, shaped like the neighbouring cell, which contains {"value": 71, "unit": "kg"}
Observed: {"value": 5, "unit": "kg"}
